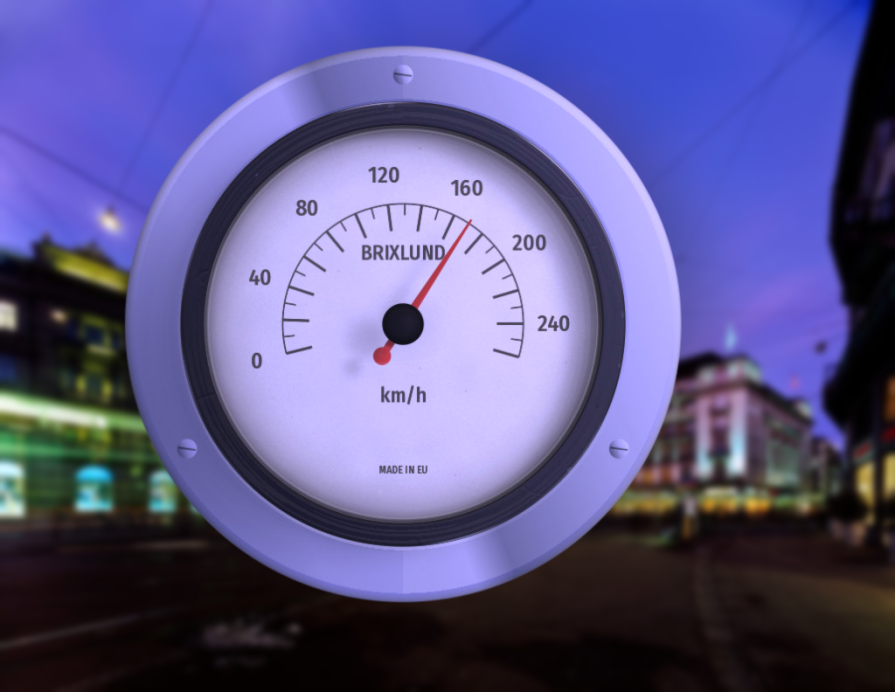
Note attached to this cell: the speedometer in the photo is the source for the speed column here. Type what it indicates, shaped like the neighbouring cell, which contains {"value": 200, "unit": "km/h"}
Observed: {"value": 170, "unit": "km/h"}
